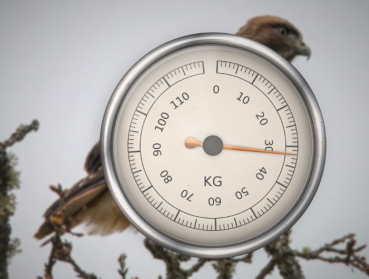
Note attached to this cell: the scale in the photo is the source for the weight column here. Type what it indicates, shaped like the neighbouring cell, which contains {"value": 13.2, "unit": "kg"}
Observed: {"value": 32, "unit": "kg"}
